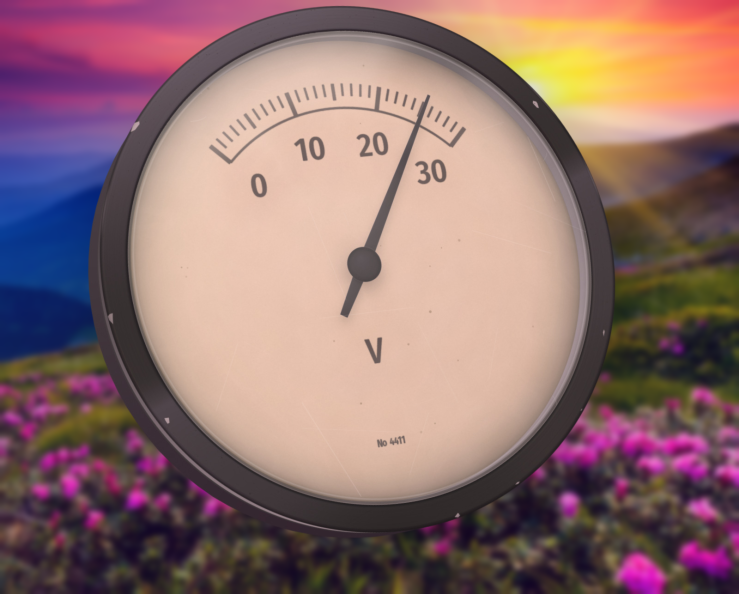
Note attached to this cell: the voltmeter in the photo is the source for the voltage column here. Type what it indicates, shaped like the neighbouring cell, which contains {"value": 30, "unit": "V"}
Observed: {"value": 25, "unit": "V"}
